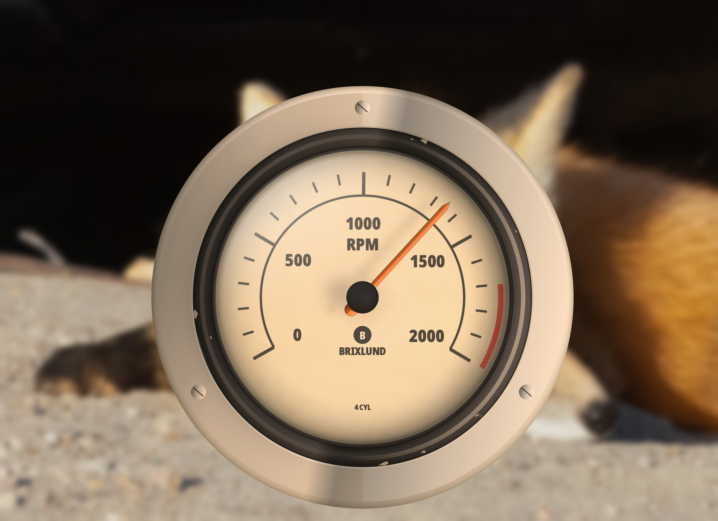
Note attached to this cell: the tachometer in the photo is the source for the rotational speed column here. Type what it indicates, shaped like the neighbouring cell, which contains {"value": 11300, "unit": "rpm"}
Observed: {"value": 1350, "unit": "rpm"}
